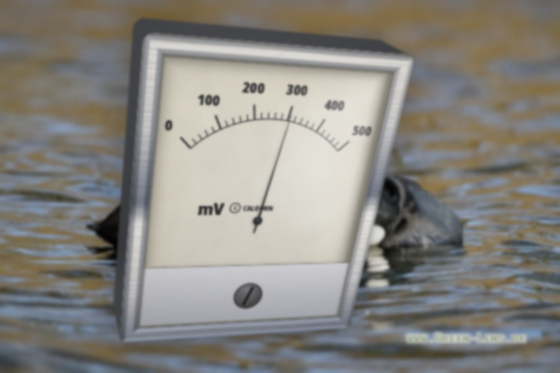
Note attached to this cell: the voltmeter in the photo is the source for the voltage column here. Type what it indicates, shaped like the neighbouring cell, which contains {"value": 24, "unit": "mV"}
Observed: {"value": 300, "unit": "mV"}
